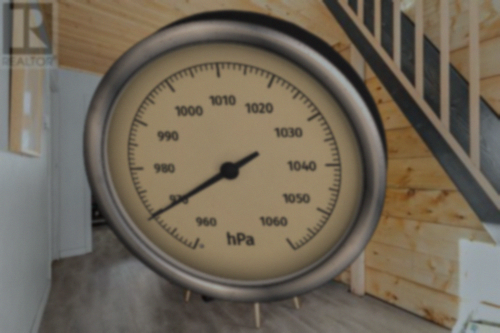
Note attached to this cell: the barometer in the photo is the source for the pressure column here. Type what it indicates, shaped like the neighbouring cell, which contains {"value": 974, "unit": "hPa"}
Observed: {"value": 970, "unit": "hPa"}
